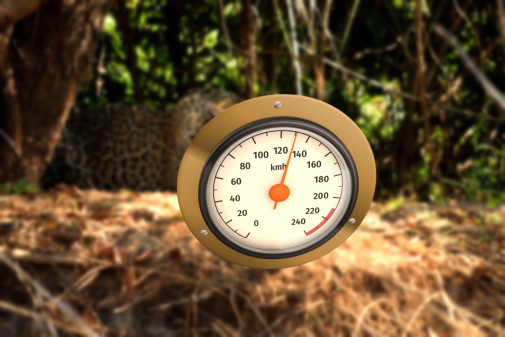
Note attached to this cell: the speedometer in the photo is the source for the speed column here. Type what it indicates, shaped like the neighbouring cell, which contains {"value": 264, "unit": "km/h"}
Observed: {"value": 130, "unit": "km/h"}
